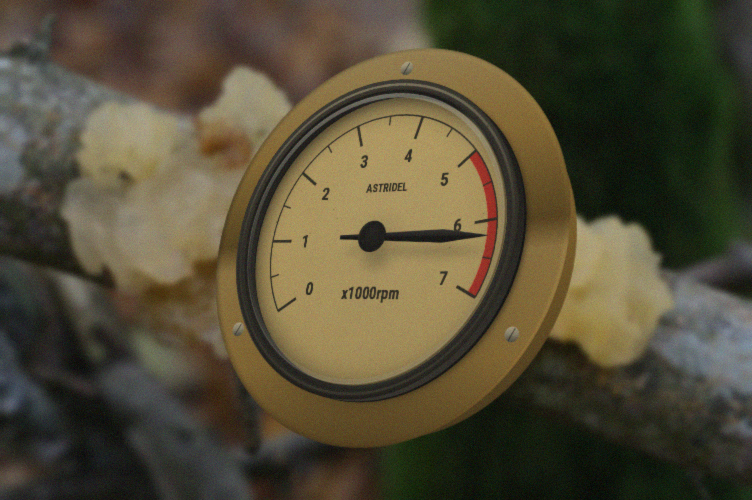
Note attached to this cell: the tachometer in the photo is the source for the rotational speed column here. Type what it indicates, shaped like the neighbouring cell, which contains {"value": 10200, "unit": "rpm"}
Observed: {"value": 6250, "unit": "rpm"}
